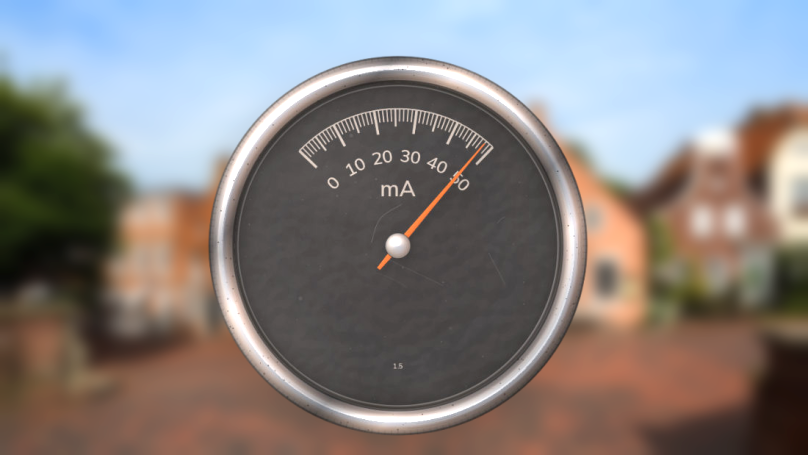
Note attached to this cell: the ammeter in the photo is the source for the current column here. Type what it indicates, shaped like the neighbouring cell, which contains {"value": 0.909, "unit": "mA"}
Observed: {"value": 48, "unit": "mA"}
